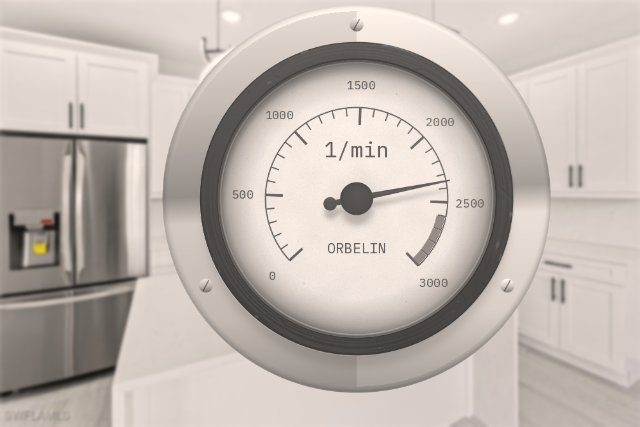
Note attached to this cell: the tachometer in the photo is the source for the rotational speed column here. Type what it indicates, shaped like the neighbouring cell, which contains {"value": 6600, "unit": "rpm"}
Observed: {"value": 2350, "unit": "rpm"}
